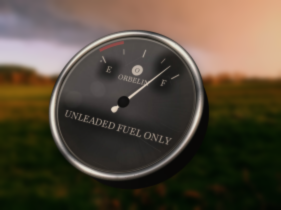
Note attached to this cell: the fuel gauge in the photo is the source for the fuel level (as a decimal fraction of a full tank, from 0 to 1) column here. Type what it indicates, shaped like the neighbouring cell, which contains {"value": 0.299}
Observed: {"value": 0.875}
